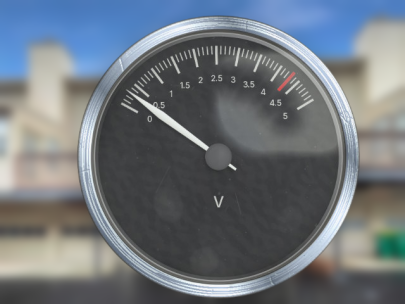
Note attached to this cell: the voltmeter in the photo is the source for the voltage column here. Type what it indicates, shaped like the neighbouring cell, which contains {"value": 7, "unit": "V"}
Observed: {"value": 0.3, "unit": "V"}
